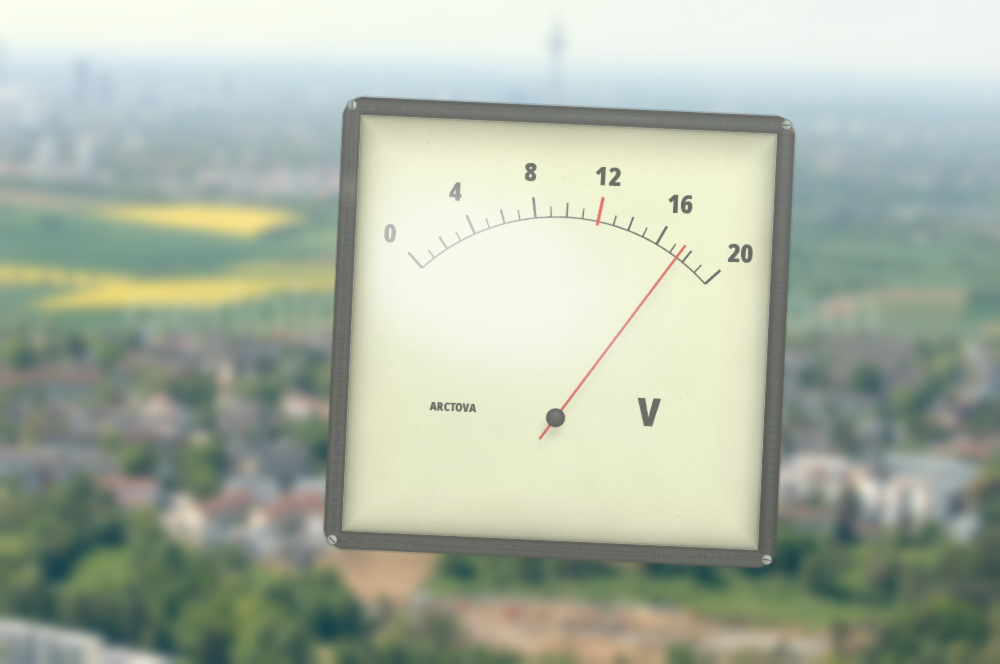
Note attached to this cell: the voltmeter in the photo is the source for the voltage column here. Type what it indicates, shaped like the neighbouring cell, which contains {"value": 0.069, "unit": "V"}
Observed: {"value": 17.5, "unit": "V"}
